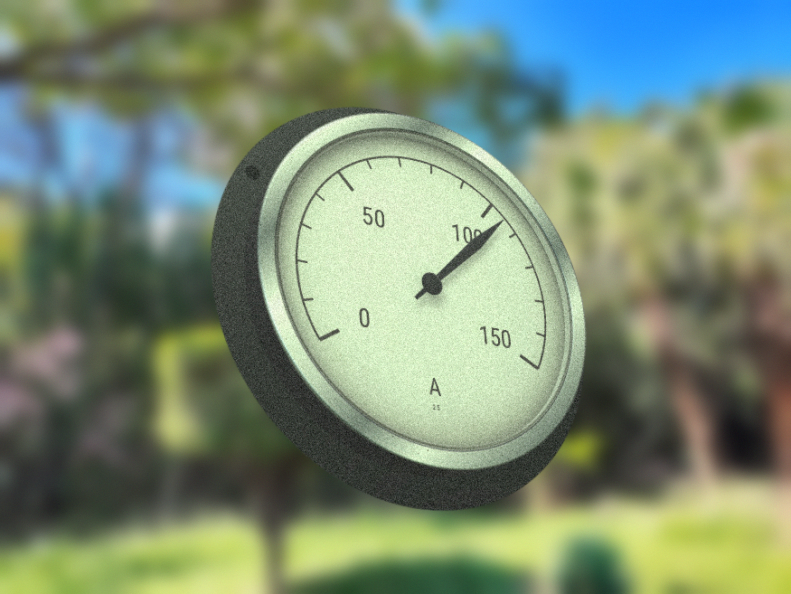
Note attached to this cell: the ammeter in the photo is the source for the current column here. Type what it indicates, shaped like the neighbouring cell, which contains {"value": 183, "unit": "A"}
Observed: {"value": 105, "unit": "A"}
